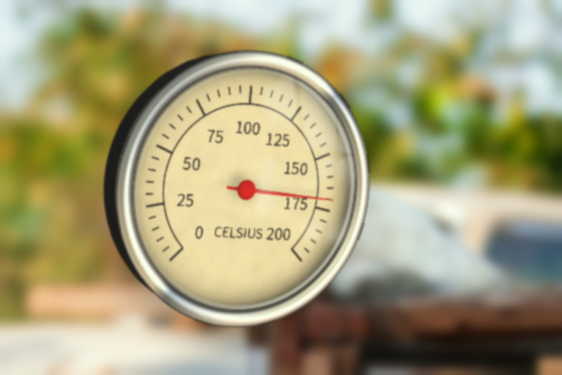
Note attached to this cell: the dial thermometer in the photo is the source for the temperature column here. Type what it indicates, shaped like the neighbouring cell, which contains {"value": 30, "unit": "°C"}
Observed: {"value": 170, "unit": "°C"}
